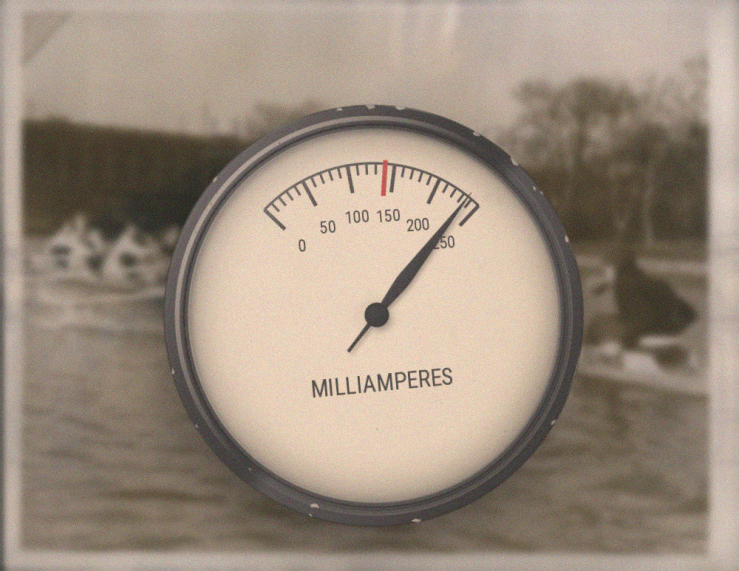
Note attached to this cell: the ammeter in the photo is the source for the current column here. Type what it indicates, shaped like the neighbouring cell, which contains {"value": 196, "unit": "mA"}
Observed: {"value": 235, "unit": "mA"}
